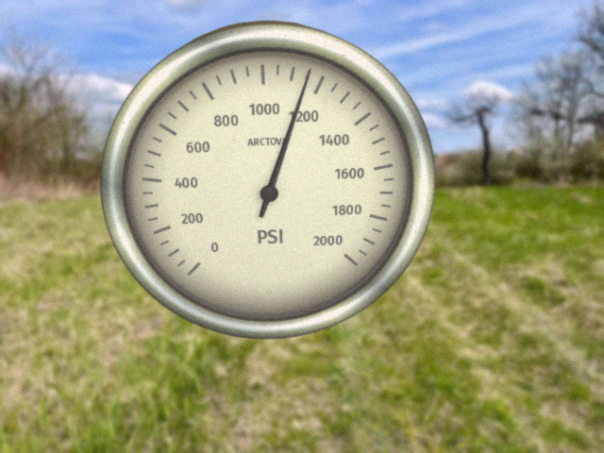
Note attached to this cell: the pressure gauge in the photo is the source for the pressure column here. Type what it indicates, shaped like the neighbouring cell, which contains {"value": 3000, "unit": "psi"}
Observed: {"value": 1150, "unit": "psi"}
